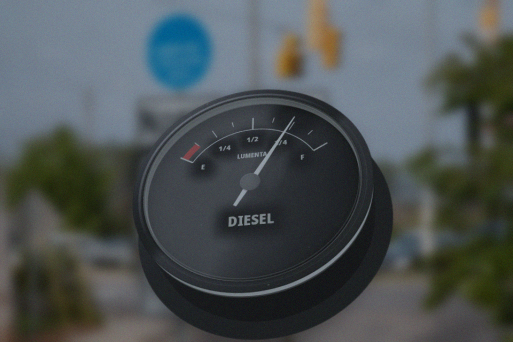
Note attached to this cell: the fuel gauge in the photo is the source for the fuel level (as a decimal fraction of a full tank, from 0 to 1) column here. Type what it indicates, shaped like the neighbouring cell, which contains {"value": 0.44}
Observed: {"value": 0.75}
